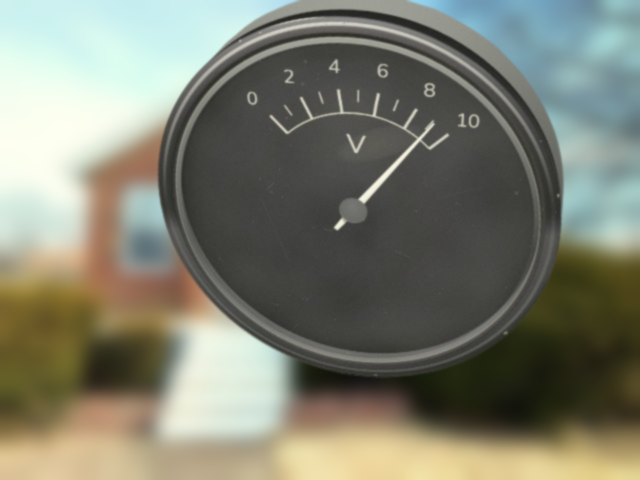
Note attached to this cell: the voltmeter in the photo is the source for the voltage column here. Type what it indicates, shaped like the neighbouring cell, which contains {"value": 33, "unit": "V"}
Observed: {"value": 9, "unit": "V"}
